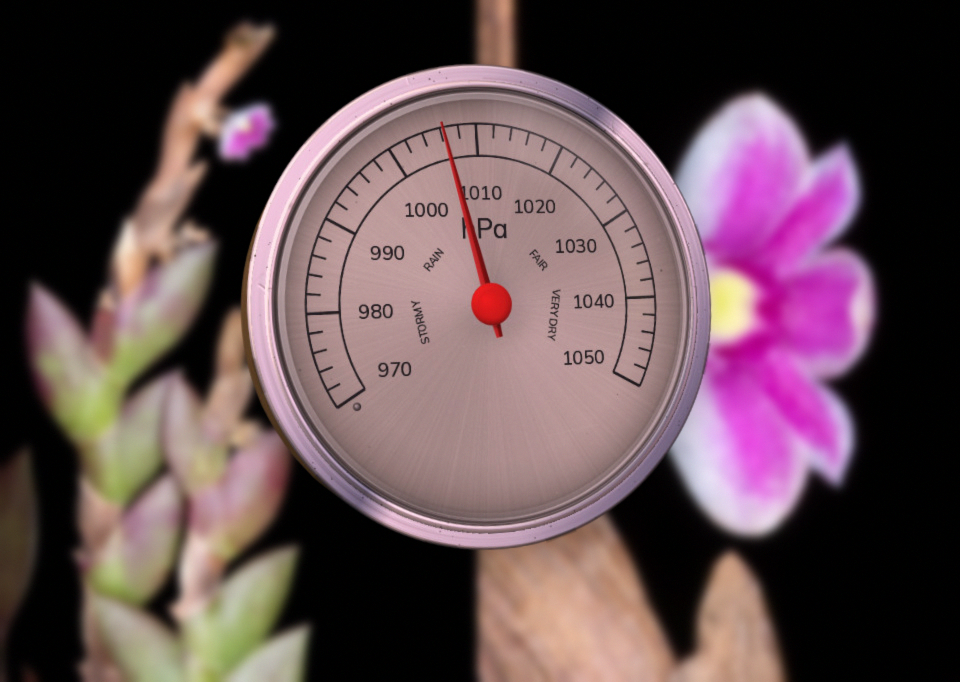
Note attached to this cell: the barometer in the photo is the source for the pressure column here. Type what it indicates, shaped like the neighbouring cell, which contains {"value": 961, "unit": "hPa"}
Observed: {"value": 1006, "unit": "hPa"}
